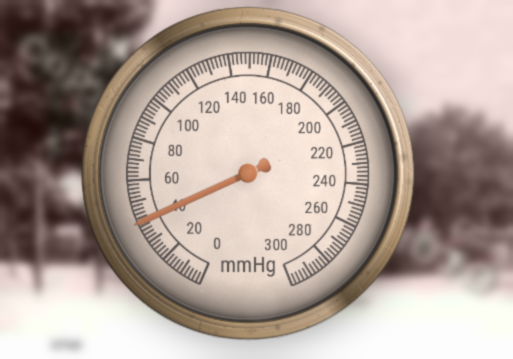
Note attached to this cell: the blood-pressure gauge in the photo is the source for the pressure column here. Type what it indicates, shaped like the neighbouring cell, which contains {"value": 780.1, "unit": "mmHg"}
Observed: {"value": 40, "unit": "mmHg"}
